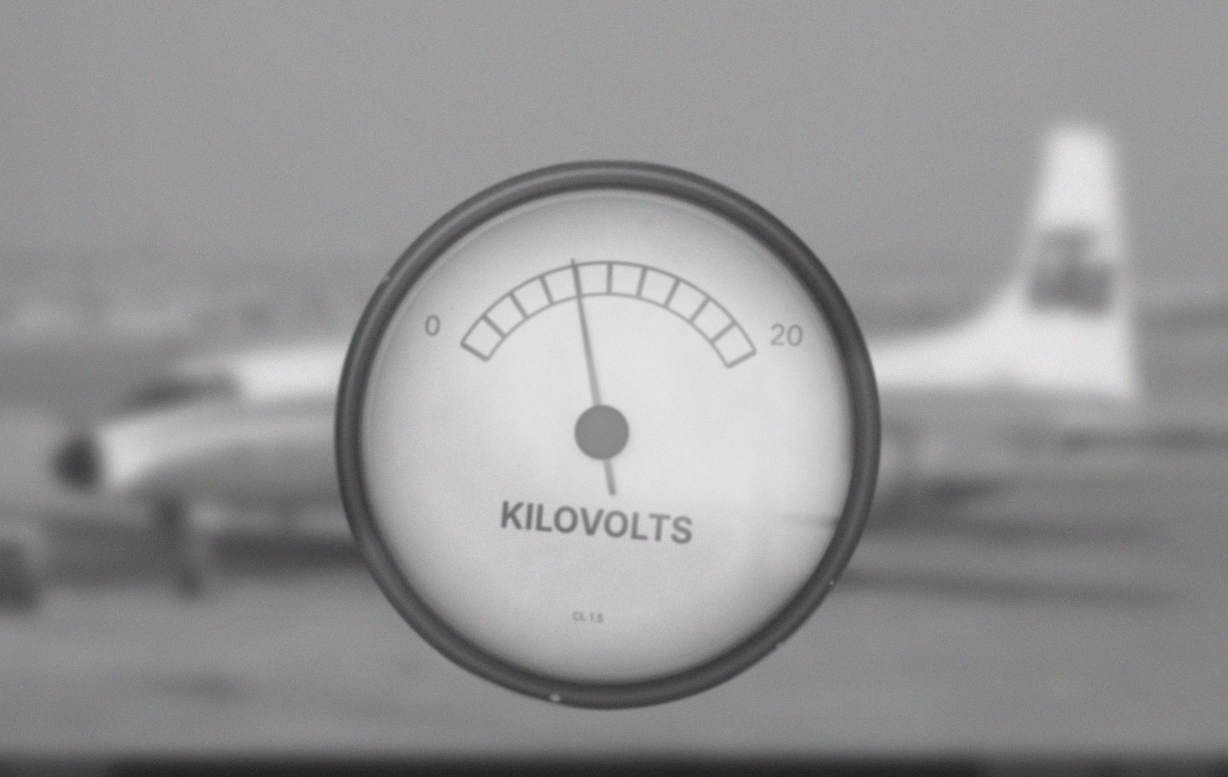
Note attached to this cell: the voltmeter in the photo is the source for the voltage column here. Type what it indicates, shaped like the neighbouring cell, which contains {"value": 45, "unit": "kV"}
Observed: {"value": 8, "unit": "kV"}
